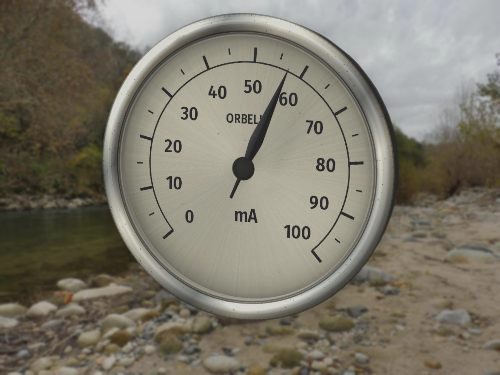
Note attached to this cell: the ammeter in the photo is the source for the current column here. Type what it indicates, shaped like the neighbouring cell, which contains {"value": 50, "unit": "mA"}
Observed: {"value": 57.5, "unit": "mA"}
